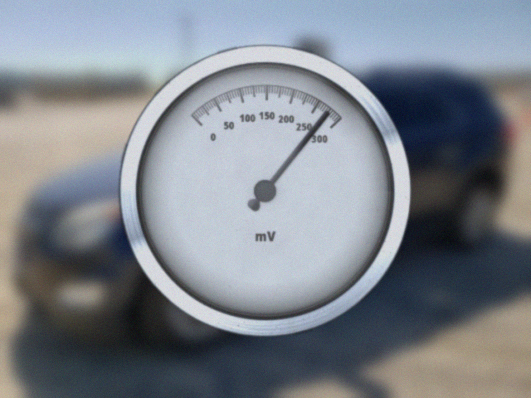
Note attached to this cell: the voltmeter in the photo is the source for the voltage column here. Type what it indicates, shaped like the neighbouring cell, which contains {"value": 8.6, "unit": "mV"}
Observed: {"value": 275, "unit": "mV"}
